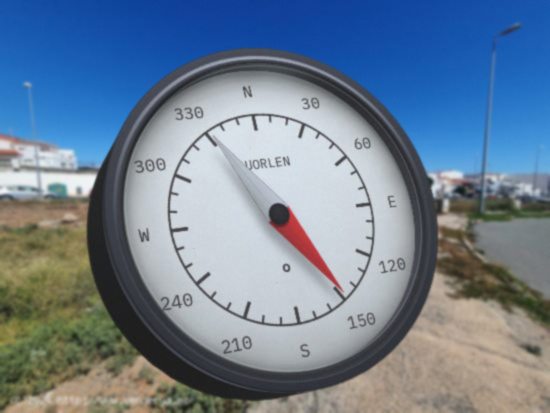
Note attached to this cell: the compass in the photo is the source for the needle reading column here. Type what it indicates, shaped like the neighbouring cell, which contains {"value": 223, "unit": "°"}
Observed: {"value": 150, "unit": "°"}
